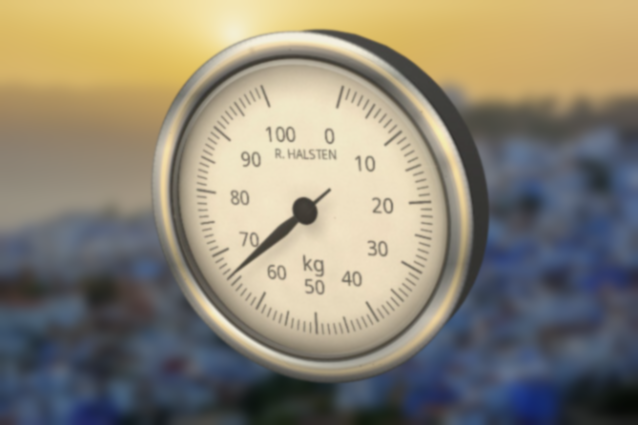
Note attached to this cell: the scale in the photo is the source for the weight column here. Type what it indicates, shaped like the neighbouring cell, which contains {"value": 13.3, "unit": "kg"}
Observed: {"value": 66, "unit": "kg"}
